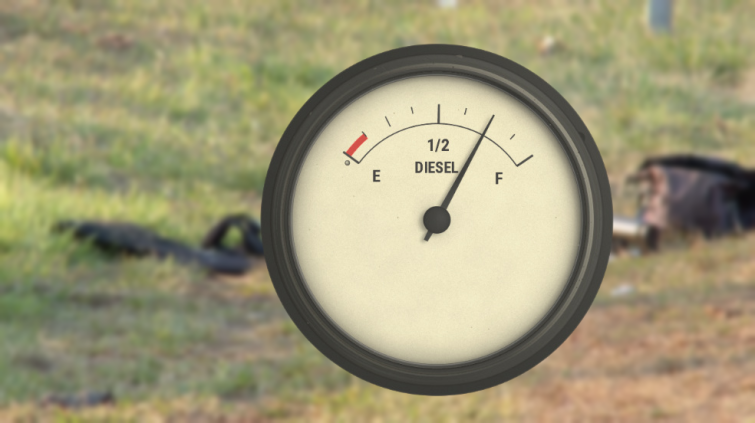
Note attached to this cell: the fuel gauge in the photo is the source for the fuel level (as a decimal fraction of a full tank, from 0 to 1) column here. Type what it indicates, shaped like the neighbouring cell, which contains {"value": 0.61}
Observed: {"value": 0.75}
